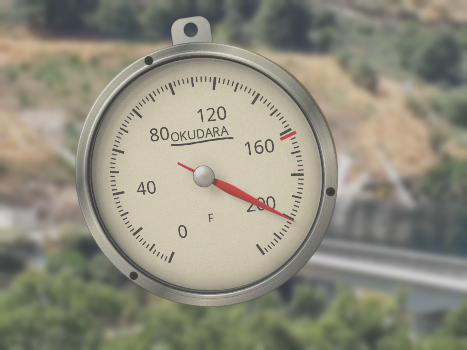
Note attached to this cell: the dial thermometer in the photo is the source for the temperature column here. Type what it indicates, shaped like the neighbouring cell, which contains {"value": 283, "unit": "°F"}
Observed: {"value": 200, "unit": "°F"}
